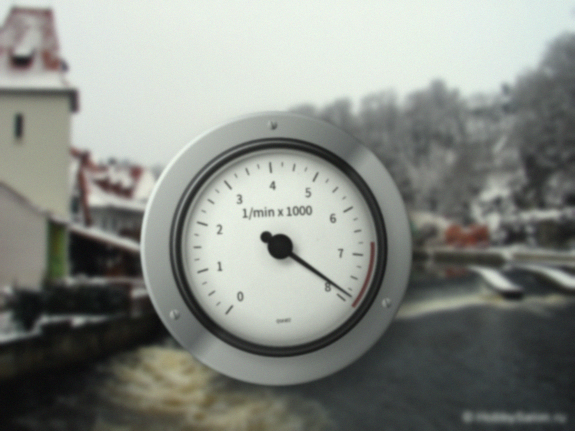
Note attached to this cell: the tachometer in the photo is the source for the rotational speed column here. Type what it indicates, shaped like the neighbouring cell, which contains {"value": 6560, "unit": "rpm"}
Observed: {"value": 7875, "unit": "rpm"}
